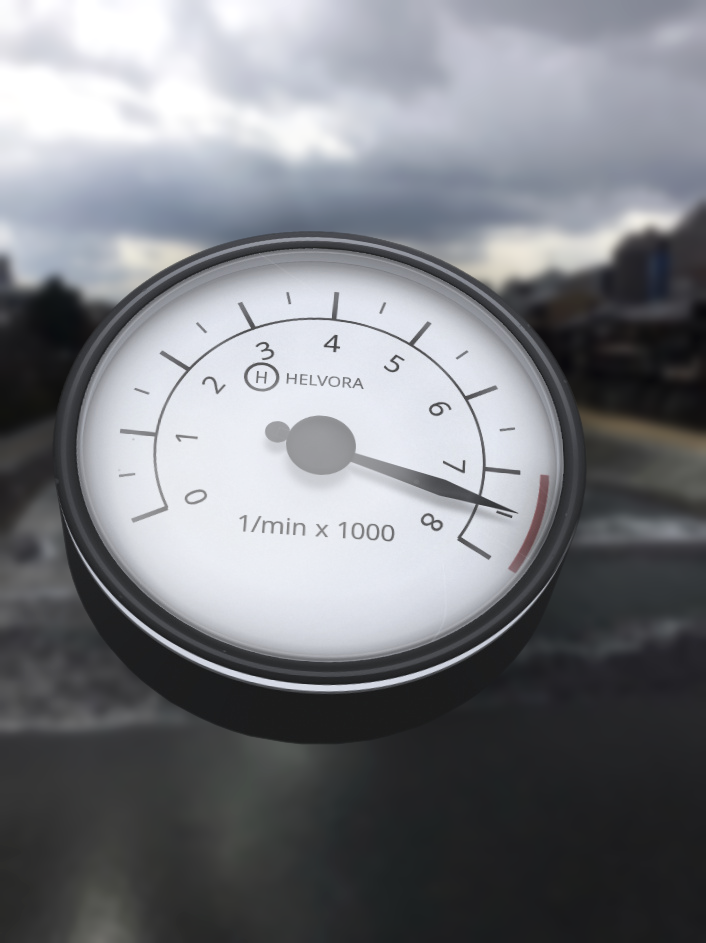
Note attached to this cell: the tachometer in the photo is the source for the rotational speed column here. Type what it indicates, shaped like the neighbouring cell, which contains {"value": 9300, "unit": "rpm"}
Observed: {"value": 7500, "unit": "rpm"}
